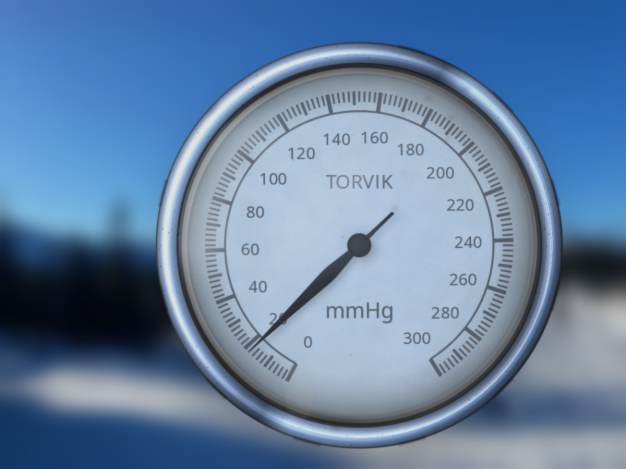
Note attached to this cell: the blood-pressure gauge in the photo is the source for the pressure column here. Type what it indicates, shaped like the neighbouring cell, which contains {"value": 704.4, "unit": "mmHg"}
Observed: {"value": 18, "unit": "mmHg"}
